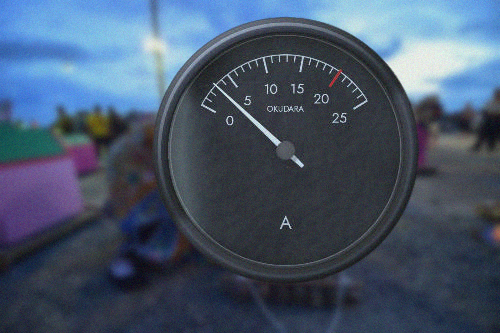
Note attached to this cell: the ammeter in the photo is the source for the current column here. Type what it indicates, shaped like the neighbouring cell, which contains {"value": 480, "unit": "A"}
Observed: {"value": 3, "unit": "A"}
